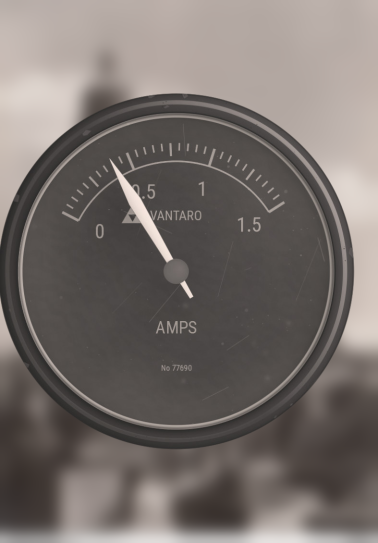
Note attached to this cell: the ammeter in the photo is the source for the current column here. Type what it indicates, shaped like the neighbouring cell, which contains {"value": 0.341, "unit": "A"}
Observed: {"value": 0.4, "unit": "A"}
